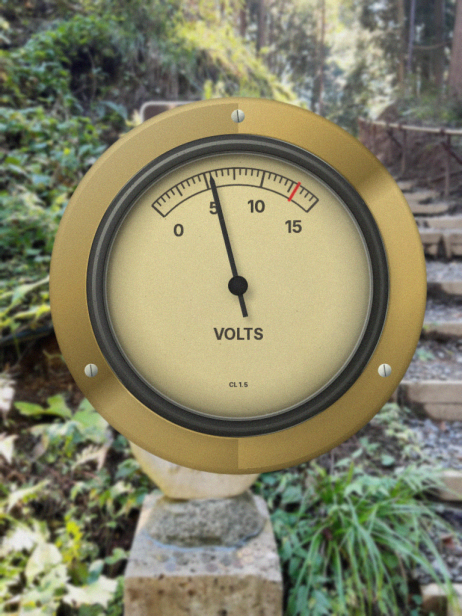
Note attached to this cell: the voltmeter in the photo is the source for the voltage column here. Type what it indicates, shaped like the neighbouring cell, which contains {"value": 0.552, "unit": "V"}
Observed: {"value": 5.5, "unit": "V"}
